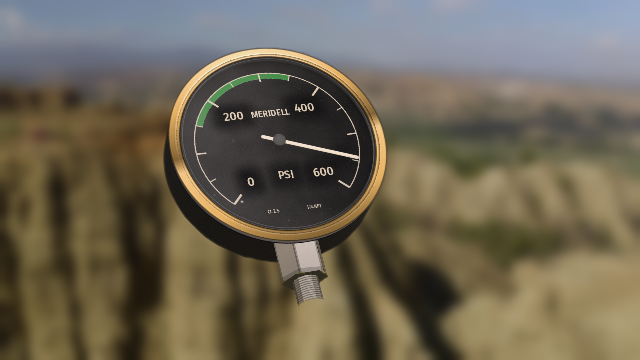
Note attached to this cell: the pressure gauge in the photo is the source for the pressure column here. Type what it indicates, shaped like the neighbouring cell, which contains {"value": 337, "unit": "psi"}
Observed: {"value": 550, "unit": "psi"}
